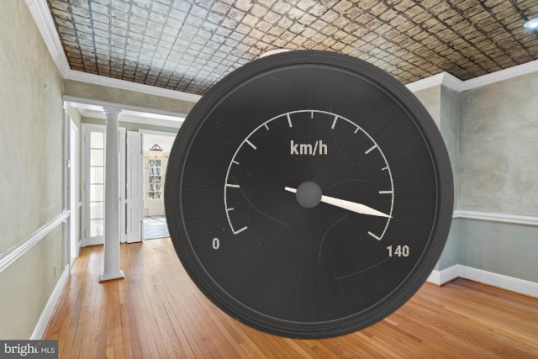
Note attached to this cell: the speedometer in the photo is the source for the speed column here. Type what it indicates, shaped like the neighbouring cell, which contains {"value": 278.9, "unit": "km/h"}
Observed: {"value": 130, "unit": "km/h"}
